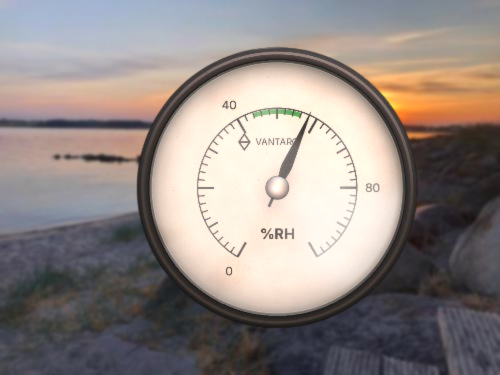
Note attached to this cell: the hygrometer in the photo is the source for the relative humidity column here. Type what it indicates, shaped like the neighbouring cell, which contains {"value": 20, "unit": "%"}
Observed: {"value": 58, "unit": "%"}
